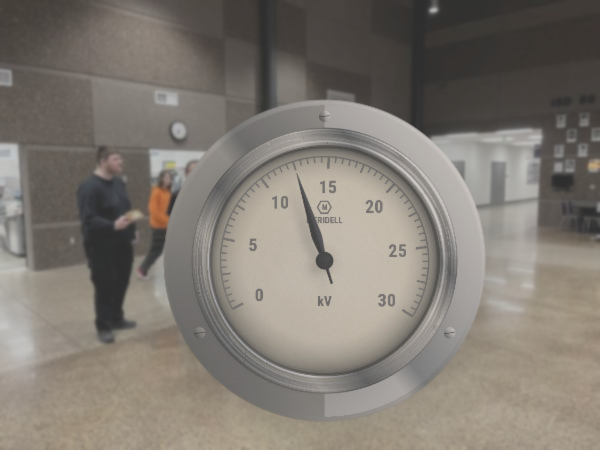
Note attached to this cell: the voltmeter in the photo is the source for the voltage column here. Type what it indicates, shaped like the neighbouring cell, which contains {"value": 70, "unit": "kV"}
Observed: {"value": 12.5, "unit": "kV"}
